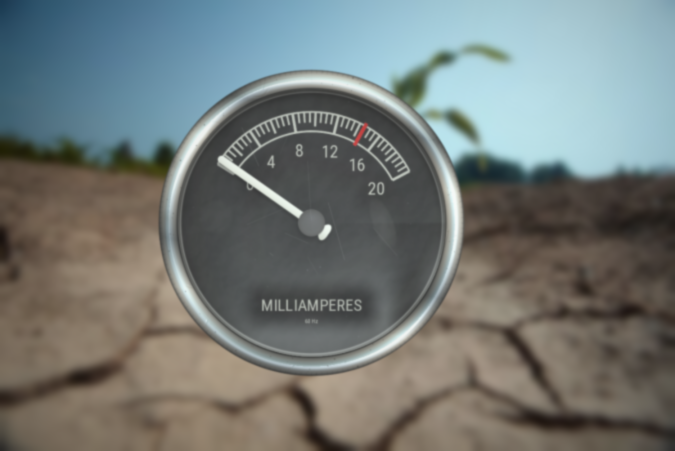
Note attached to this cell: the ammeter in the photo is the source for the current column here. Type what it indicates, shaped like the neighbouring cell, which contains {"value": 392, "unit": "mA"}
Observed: {"value": 0.5, "unit": "mA"}
